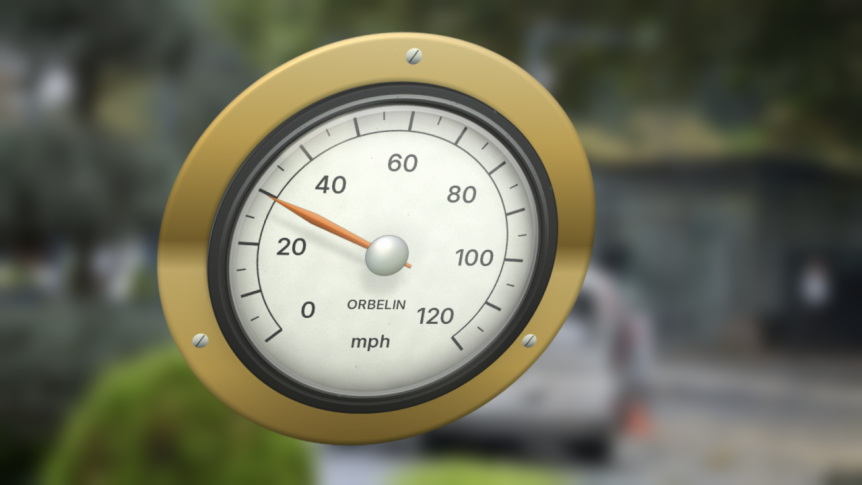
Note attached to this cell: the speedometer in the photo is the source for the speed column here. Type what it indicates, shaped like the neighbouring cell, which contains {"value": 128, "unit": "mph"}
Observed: {"value": 30, "unit": "mph"}
